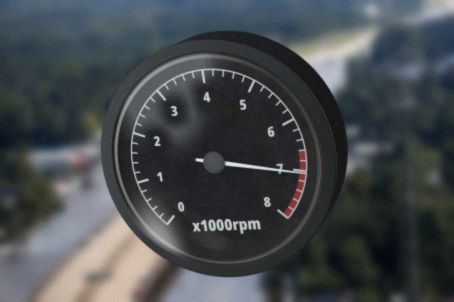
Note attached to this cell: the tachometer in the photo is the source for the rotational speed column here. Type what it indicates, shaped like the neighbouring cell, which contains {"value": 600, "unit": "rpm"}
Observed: {"value": 7000, "unit": "rpm"}
